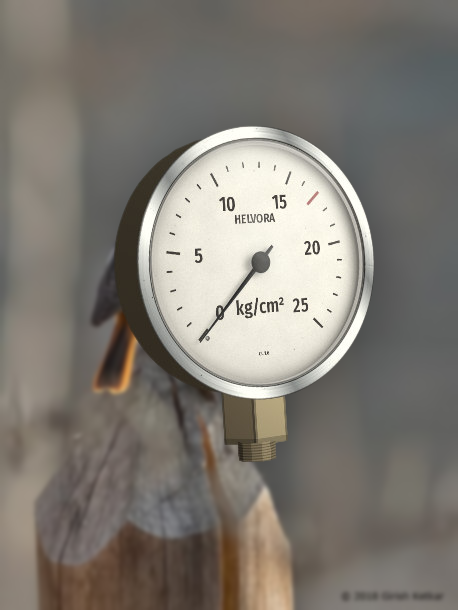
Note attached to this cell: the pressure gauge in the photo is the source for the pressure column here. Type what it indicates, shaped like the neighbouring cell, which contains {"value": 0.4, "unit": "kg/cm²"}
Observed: {"value": 0, "unit": "kg/cm²"}
